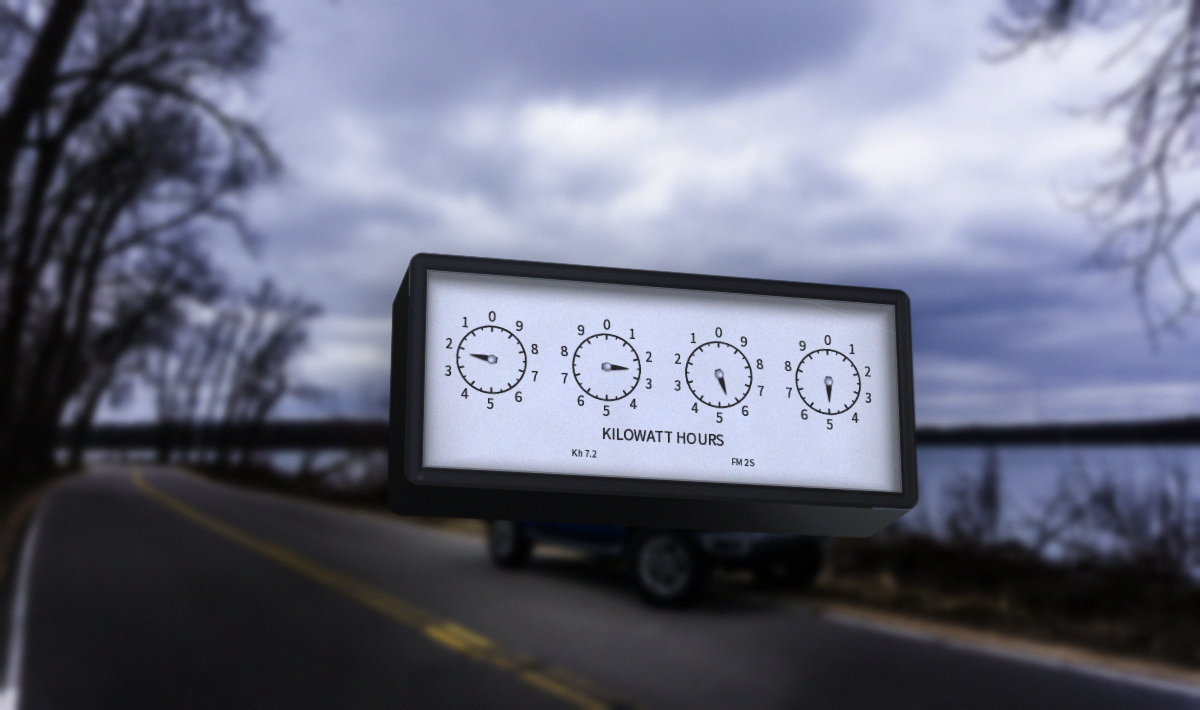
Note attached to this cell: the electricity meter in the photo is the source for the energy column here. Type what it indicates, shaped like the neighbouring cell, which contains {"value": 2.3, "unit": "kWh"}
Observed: {"value": 2255, "unit": "kWh"}
